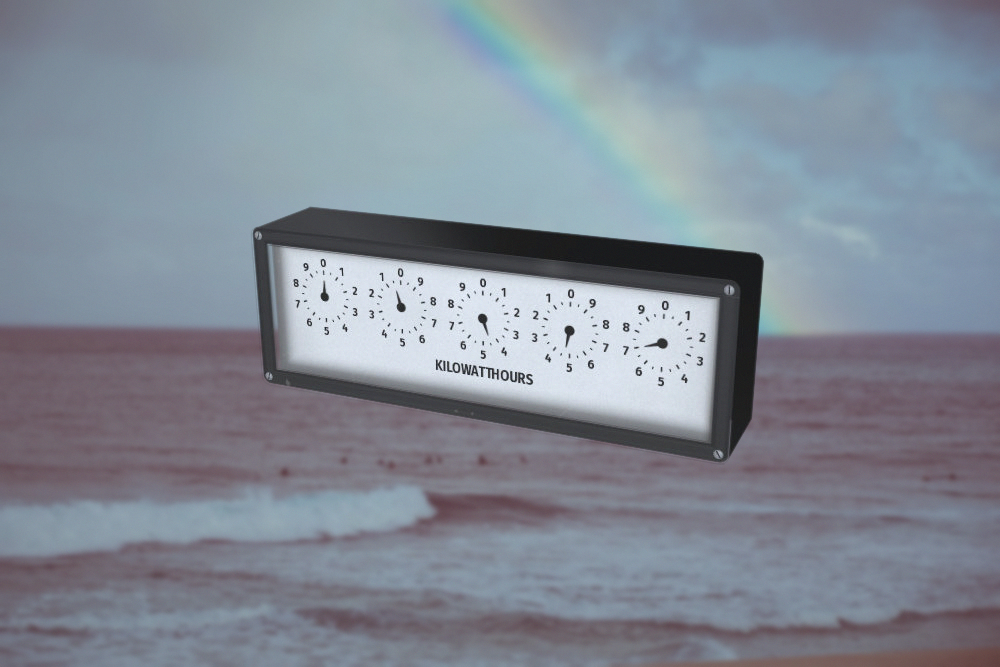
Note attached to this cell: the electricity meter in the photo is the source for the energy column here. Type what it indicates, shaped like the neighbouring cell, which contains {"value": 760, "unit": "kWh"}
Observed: {"value": 447, "unit": "kWh"}
